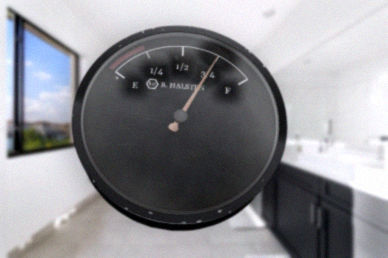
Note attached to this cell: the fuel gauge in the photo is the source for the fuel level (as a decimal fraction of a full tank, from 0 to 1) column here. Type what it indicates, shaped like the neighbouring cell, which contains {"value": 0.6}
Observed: {"value": 0.75}
